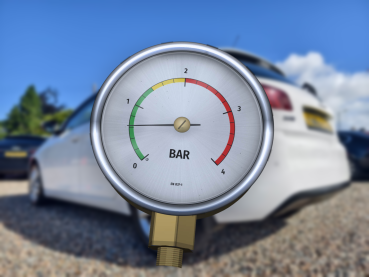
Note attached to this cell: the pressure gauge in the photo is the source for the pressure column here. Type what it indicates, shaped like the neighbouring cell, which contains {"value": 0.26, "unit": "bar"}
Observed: {"value": 0.6, "unit": "bar"}
